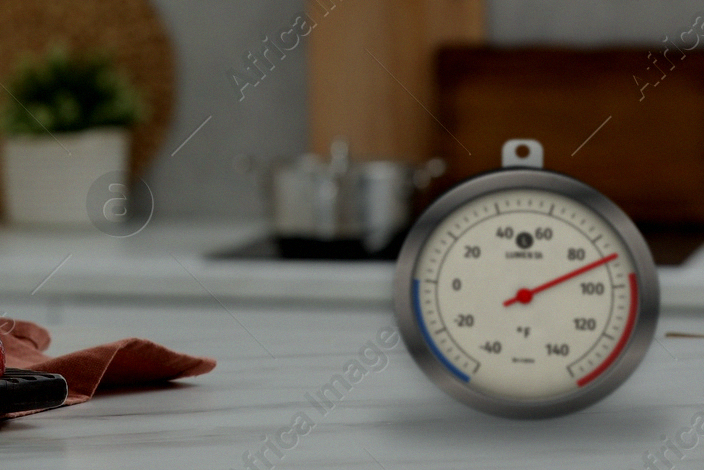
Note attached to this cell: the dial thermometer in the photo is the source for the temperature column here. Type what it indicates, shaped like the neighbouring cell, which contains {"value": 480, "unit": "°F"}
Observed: {"value": 88, "unit": "°F"}
